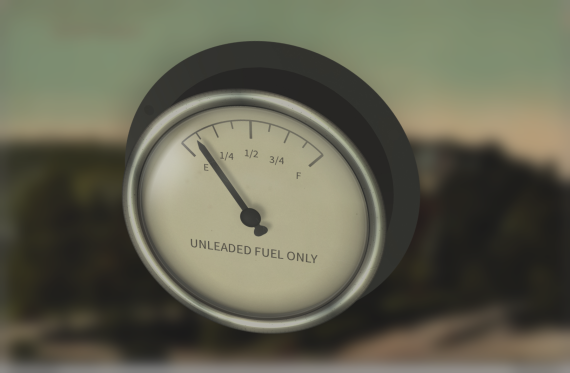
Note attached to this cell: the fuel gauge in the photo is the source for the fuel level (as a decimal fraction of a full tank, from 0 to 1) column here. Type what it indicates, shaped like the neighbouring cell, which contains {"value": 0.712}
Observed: {"value": 0.125}
